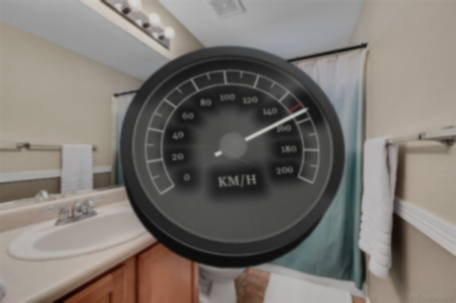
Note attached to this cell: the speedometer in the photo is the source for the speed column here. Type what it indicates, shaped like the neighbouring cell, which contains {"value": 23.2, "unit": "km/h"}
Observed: {"value": 155, "unit": "km/h"}
